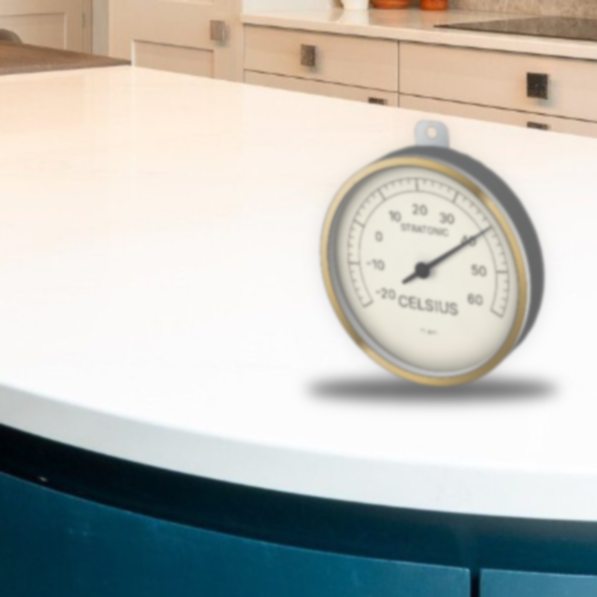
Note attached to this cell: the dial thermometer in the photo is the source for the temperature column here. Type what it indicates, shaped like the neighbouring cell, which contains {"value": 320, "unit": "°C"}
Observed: {"value": 40, "unit": "°C"}
